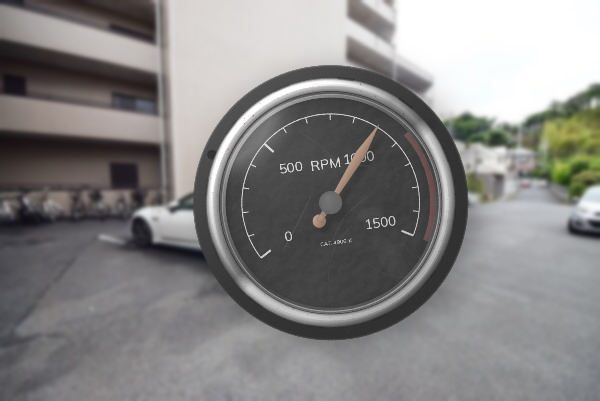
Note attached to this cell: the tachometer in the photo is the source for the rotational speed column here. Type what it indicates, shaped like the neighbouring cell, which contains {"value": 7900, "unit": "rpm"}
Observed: {"value": 1000, "unit": "rpm"}
